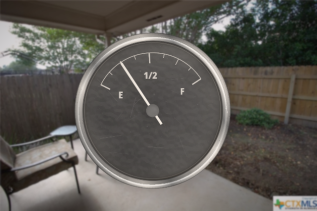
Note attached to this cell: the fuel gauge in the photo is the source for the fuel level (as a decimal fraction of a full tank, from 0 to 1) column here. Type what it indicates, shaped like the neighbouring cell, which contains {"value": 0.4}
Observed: {"value": 0.25}
